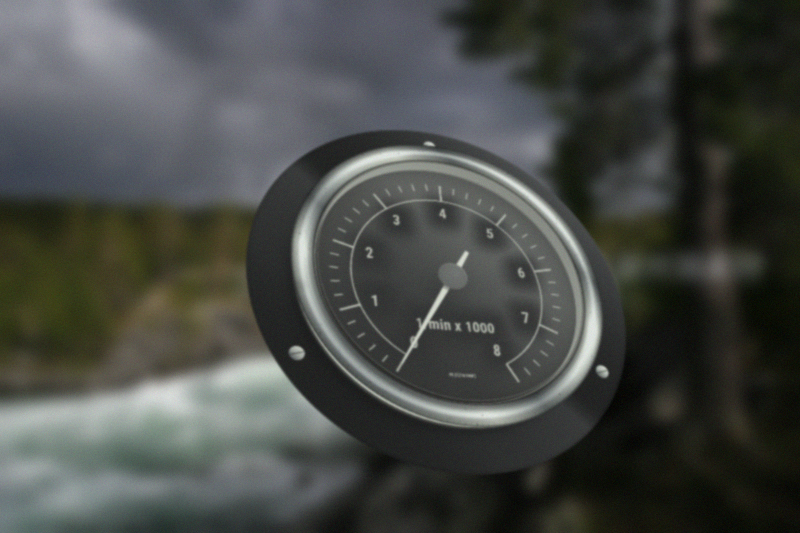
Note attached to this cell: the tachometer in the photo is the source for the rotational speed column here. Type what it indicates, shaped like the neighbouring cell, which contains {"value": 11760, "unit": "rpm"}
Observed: {"value": 0, "unit": "rpm"}
